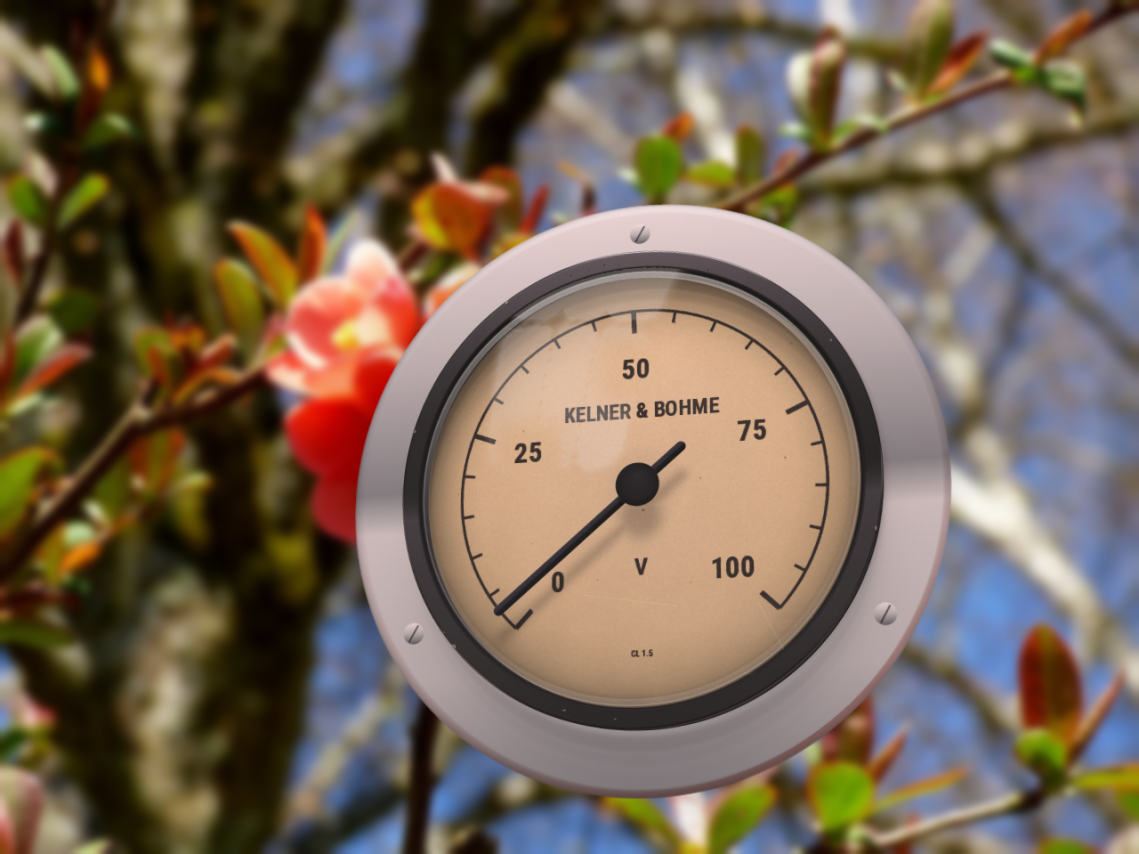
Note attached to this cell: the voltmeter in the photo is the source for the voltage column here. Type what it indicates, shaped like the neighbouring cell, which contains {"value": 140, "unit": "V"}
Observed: {"value": 2.5, "unit": "V"}
